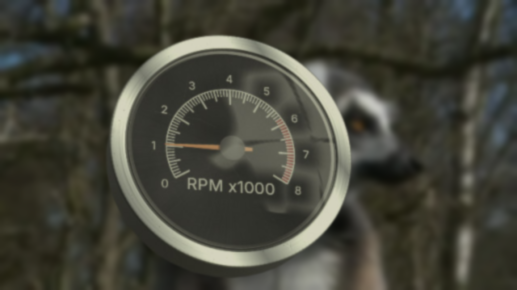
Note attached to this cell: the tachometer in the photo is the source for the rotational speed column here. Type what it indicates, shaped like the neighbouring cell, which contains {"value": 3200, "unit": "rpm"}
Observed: {"value": 1000, "unit": "rpm"}
